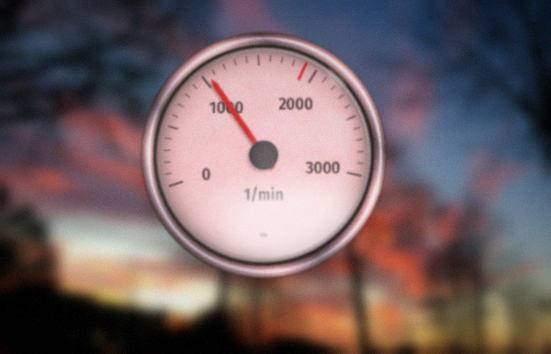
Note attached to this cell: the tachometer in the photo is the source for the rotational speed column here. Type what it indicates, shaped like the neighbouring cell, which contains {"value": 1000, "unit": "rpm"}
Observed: {"value": 1050, "unit": "rpm"}
